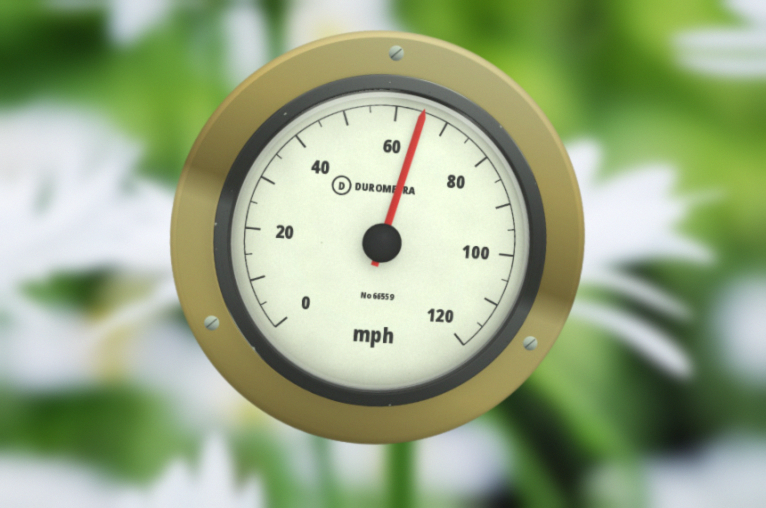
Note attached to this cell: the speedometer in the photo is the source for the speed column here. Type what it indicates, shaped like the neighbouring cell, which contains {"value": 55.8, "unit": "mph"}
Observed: {"value": 65, "unit": "mph"}
